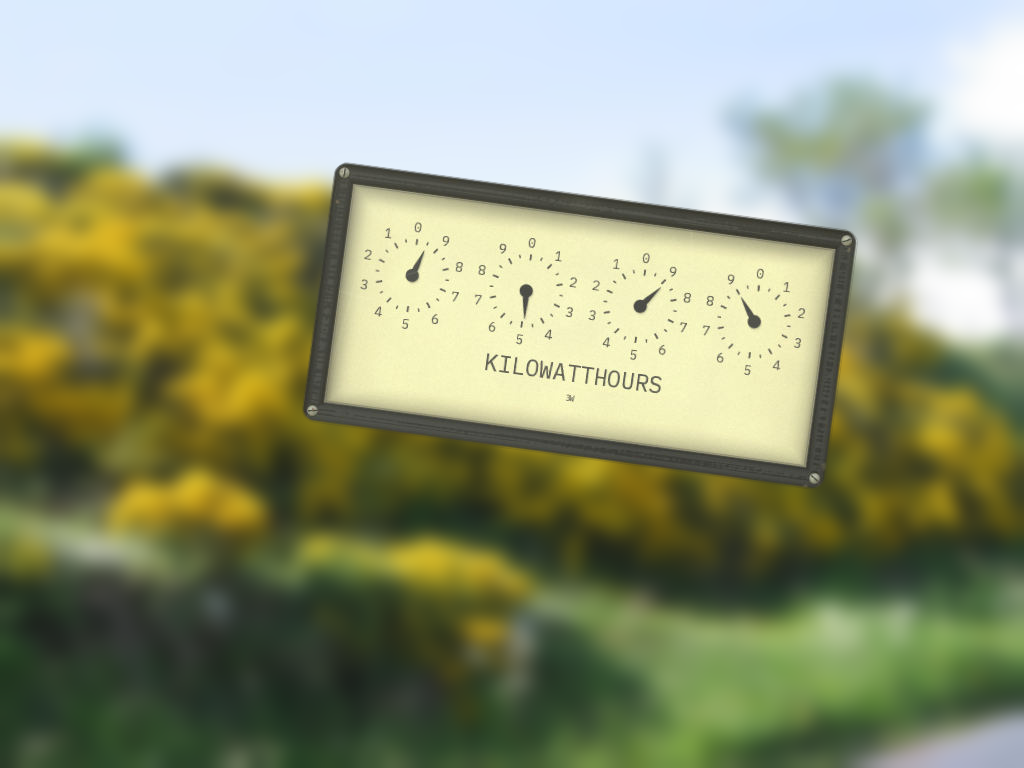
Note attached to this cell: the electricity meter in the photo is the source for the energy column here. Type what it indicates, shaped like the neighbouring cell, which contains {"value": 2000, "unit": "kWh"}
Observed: {"value": 9489, "unit": "kWh"}
